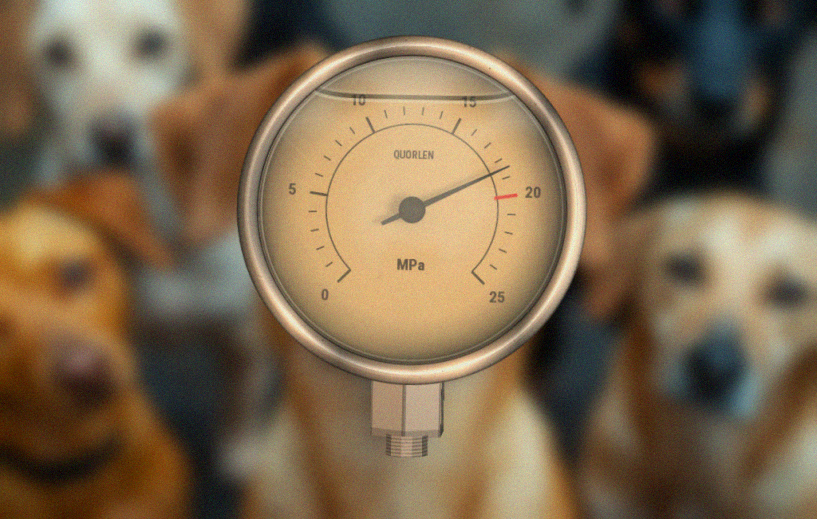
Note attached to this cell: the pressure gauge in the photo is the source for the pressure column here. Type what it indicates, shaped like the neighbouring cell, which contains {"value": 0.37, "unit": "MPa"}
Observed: {"value": 18.5, "unit": "MPa"}
